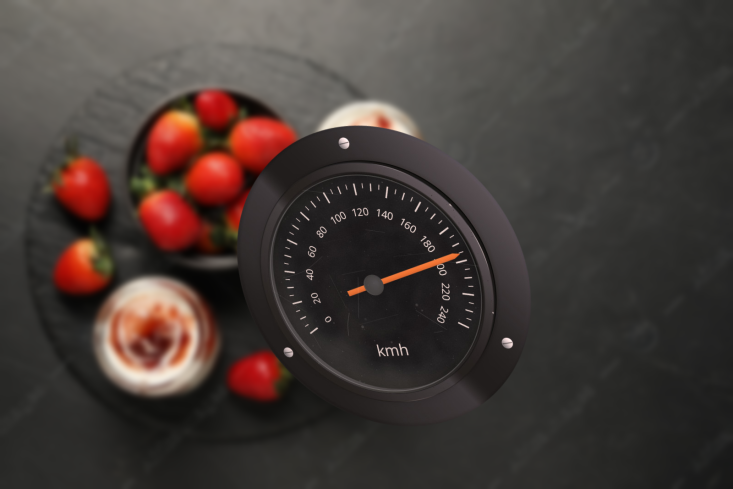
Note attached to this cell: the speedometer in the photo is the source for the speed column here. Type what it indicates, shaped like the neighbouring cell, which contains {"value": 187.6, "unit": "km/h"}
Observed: {"value": 195, "unit": "km/h"}
